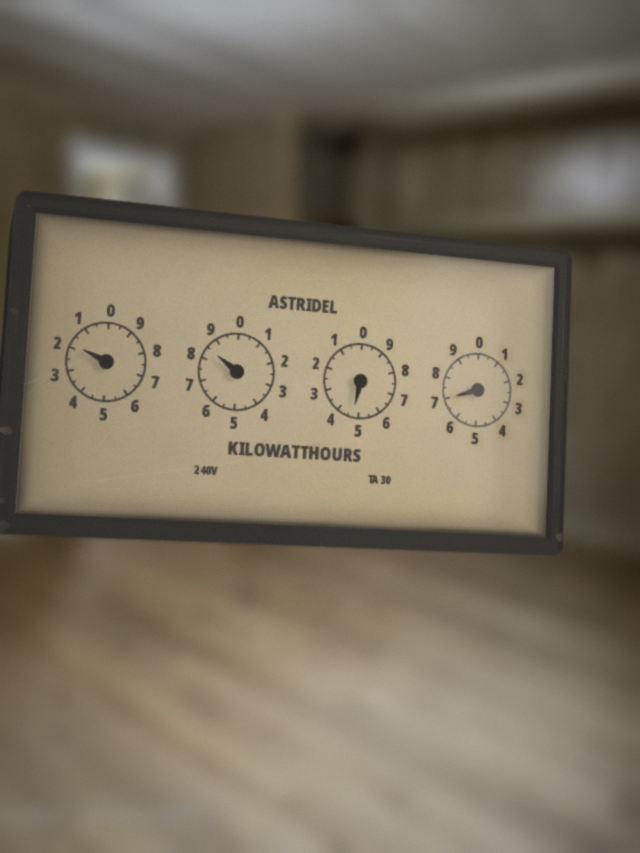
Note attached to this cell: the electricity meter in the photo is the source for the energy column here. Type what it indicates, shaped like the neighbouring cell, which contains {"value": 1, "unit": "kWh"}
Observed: {"value": 1847, "unit": "kWh"}
